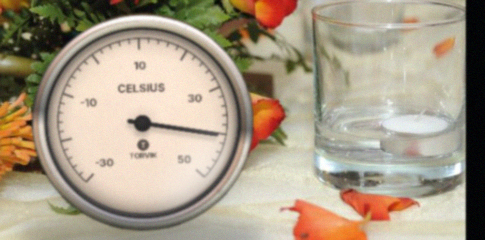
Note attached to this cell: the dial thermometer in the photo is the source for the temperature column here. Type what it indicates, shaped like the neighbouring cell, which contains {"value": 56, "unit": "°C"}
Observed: {"value": 40, "unit": "°C"}
